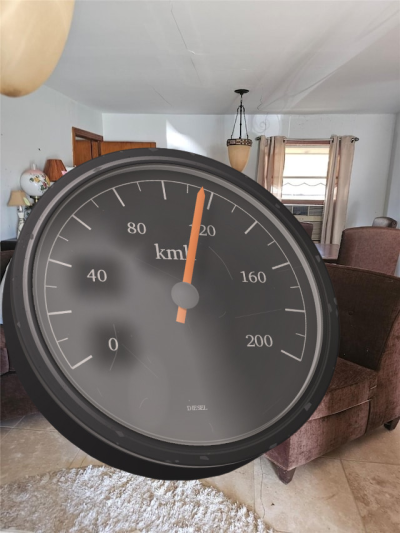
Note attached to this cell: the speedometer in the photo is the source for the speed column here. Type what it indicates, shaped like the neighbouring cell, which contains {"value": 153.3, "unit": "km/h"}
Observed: {"value": 115, "unit": "km/h"}
